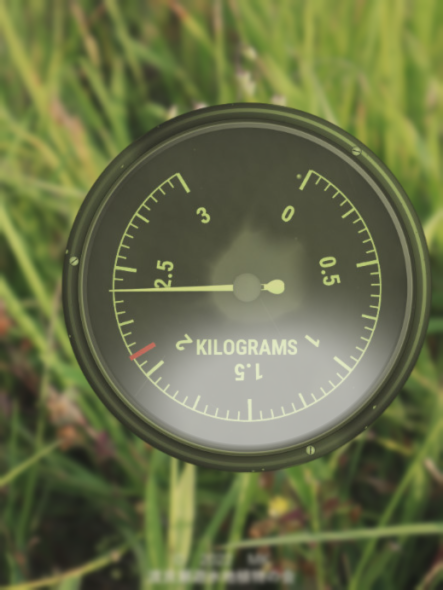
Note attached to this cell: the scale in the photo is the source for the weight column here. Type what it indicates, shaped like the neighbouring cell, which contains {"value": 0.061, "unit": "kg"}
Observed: {"value": 2.4, "unit": "kg"}
